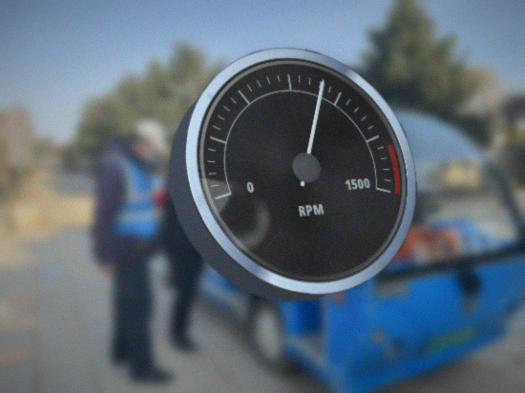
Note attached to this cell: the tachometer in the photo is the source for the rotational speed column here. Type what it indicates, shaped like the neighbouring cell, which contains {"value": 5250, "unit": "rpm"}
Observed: {"value": 900, "unit": "rpm"}
